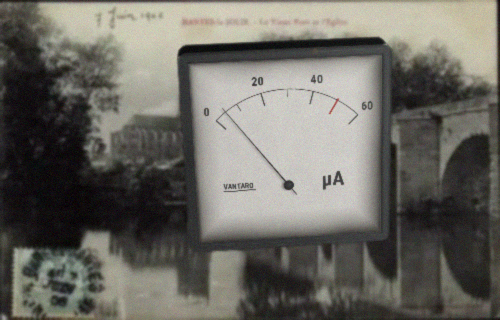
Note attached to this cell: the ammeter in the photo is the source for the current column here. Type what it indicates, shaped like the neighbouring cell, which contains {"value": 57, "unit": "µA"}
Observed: {"value": 5, "unit": "µA"}
